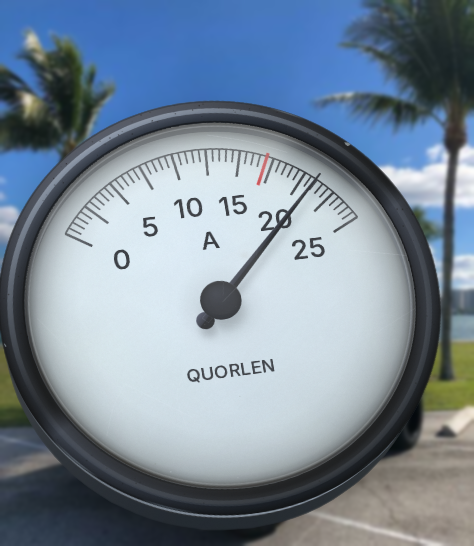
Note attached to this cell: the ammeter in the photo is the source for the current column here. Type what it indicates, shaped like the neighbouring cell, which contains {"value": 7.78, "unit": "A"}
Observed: {"value": 21, "unit": "A"}
